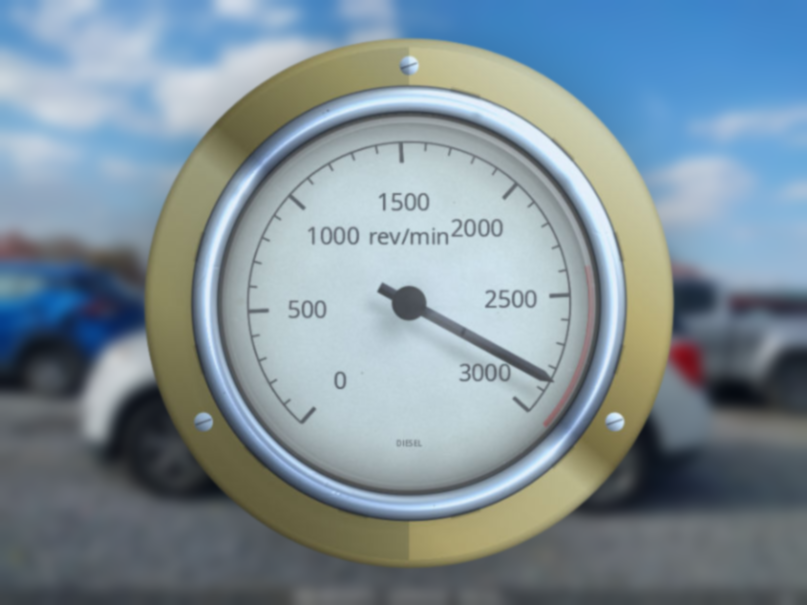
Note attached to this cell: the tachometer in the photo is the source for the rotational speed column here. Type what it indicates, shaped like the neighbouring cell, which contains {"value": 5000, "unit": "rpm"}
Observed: {"value": 2850, "unit": "rpm"}
